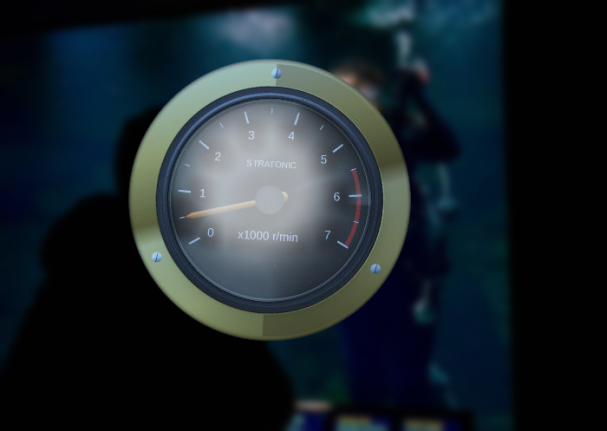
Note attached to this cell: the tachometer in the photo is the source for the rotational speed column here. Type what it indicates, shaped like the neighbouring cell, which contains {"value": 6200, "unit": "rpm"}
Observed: {"value": 500, "unit": "rpm"}
